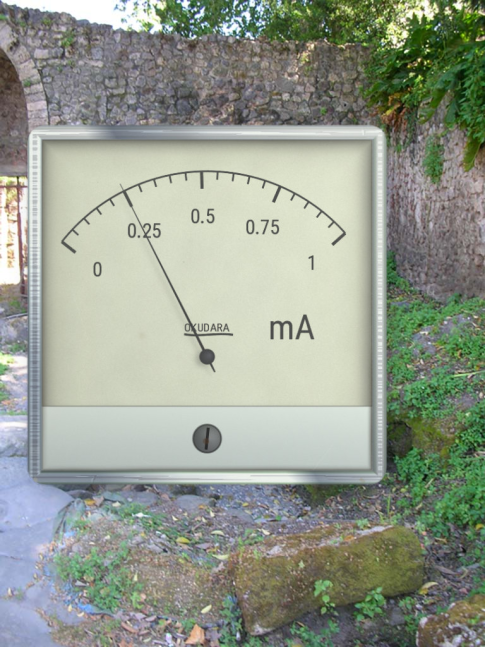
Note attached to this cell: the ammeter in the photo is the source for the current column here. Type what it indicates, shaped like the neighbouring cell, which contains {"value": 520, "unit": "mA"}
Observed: {"value": 0.25, "unit": "mA"}
